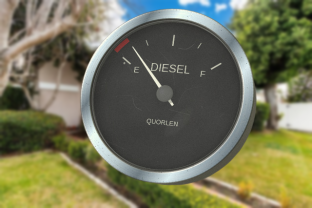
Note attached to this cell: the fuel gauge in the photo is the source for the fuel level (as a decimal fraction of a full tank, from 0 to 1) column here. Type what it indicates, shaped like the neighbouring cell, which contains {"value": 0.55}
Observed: {"value": 0.125}
